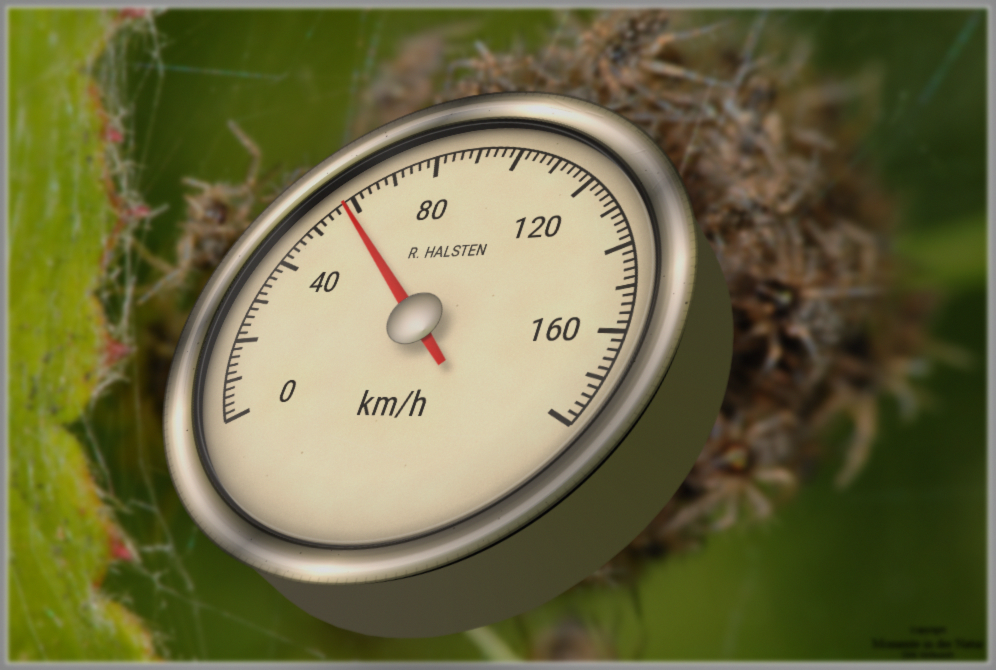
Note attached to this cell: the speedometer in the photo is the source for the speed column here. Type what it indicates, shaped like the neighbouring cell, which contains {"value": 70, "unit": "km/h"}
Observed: {"value": 58, "unit": "km/h"}
